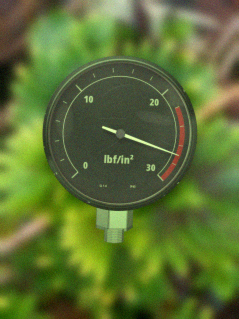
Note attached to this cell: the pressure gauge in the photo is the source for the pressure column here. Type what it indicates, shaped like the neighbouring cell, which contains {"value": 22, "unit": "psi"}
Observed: {"value": 27, "unit": "psi"}
